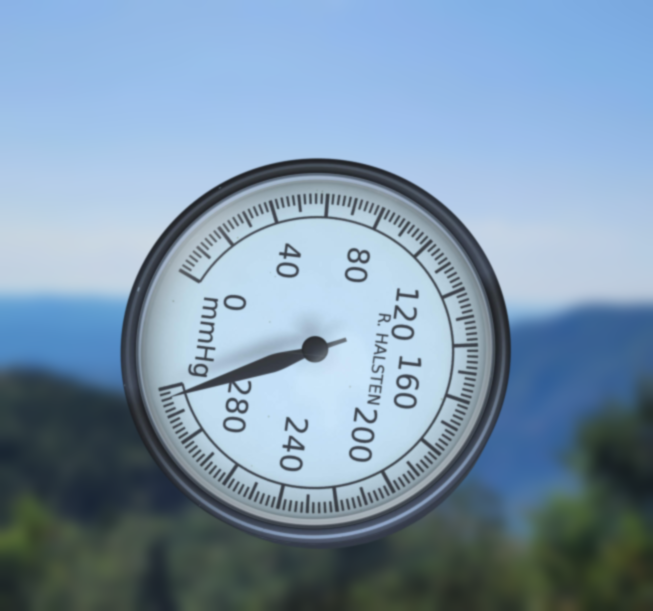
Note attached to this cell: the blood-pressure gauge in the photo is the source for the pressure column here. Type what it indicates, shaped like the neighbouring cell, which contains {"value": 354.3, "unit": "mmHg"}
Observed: {"value": 296, "unit": "mmHg"}
